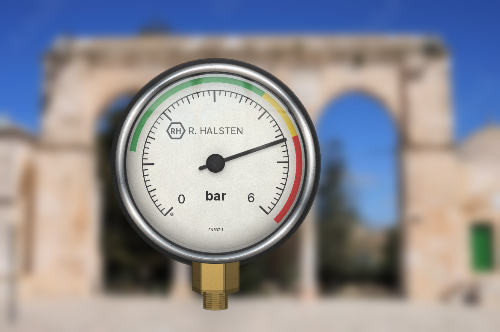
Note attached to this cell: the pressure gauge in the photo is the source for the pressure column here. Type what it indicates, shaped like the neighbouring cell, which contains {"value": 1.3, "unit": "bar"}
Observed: {"value": 4.6, "unit": "bar"}
